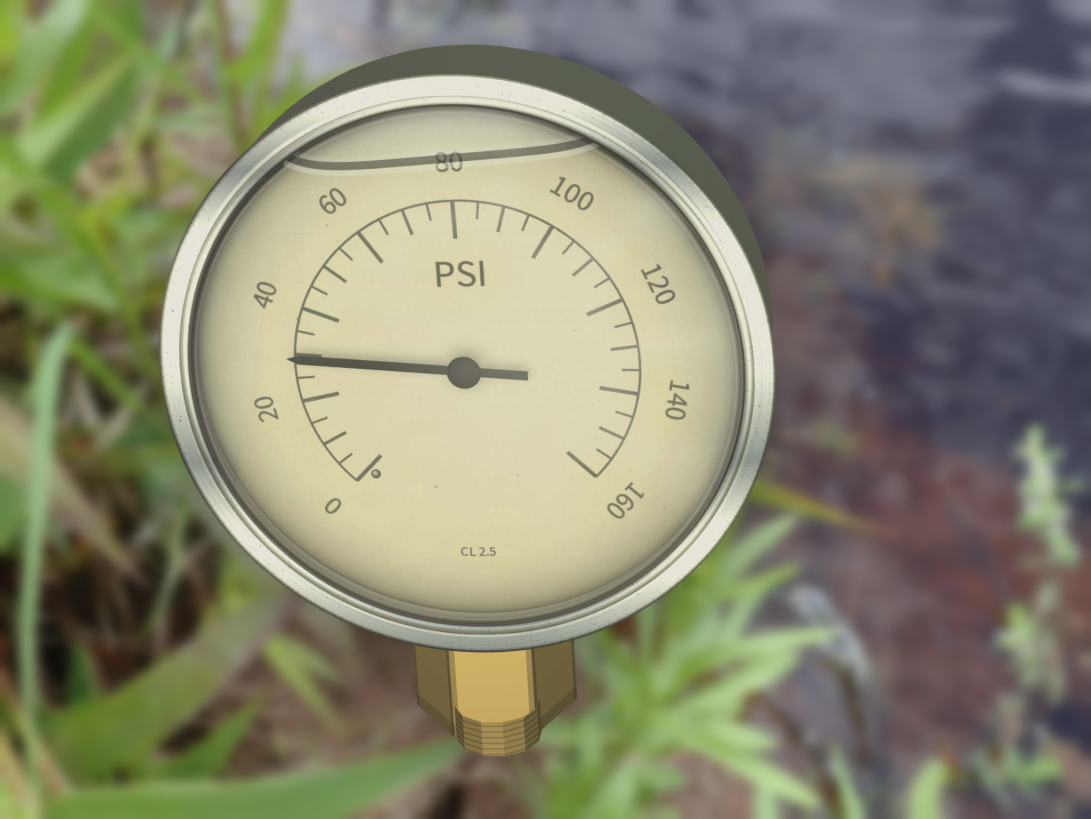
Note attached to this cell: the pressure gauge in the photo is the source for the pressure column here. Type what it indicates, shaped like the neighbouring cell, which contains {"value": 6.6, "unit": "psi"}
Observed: {"value": 30, "unit": "psi"}
